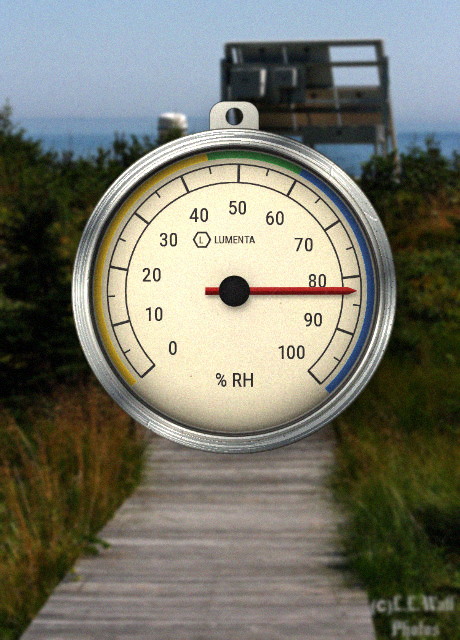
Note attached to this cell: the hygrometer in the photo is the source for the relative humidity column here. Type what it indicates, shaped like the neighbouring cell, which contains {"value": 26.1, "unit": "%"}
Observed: {"value": 82.5, "unit": "%"}
